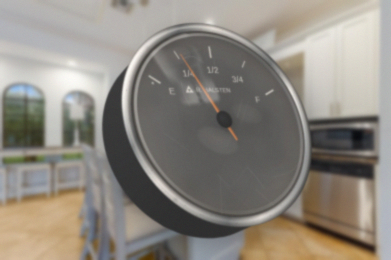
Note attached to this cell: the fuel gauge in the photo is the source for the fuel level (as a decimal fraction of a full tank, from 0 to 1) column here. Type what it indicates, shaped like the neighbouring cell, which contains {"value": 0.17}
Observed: {"value": 0.25}
